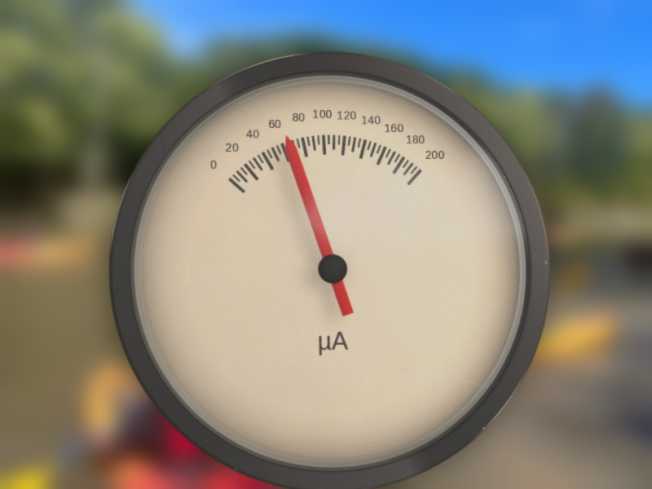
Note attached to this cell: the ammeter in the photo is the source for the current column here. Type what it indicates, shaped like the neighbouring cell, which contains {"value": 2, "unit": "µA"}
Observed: {"value": 65, "unit": "µA"}
